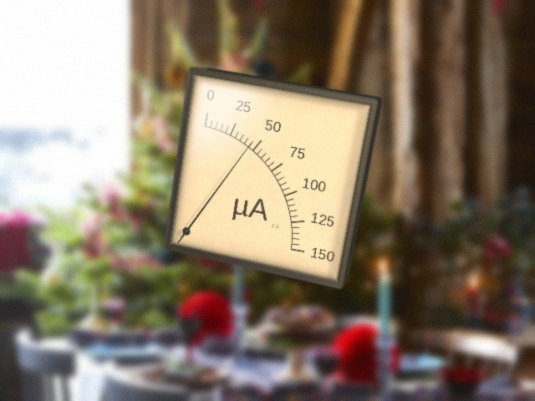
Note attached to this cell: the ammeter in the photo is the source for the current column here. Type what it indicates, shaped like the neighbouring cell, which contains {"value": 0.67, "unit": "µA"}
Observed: {"value": 45, "unit": "µA"}
